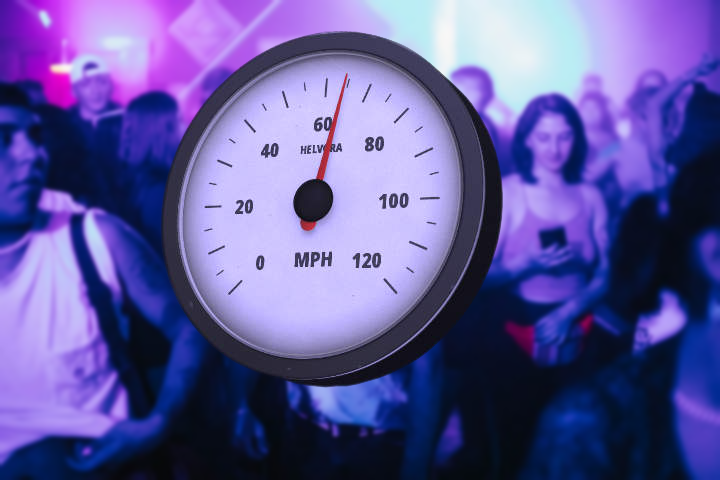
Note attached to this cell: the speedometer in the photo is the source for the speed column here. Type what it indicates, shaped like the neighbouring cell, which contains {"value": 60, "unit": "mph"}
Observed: {"value": 65, "unit": "mph"}
